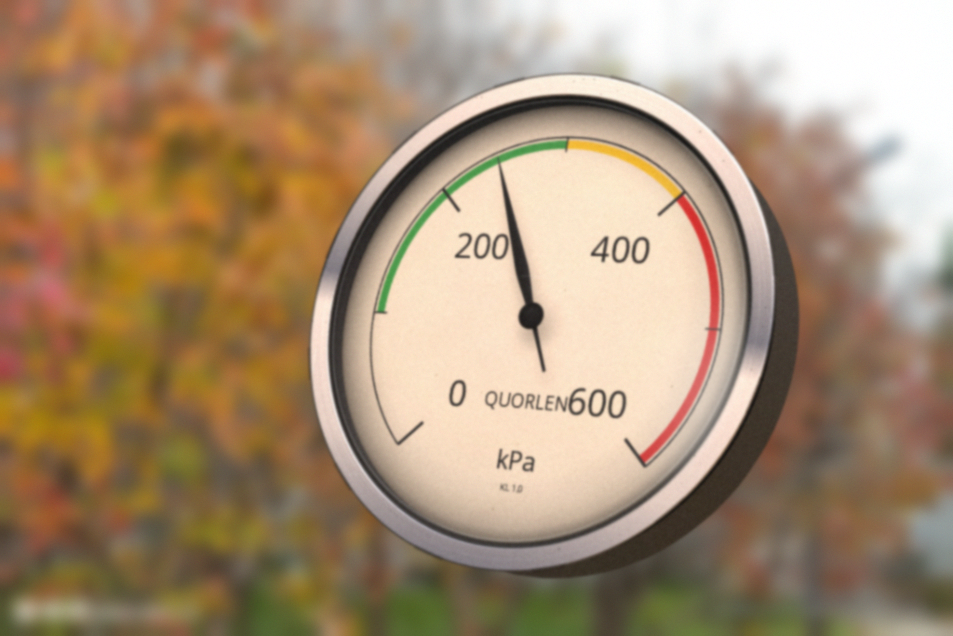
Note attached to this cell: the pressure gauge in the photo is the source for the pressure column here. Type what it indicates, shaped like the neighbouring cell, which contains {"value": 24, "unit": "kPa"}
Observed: {"value": 250, "unit": "kPa"}
